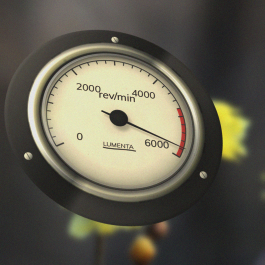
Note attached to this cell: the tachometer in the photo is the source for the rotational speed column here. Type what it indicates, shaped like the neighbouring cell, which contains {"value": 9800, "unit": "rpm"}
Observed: {"value": 5800, "unit": "rpm"}
